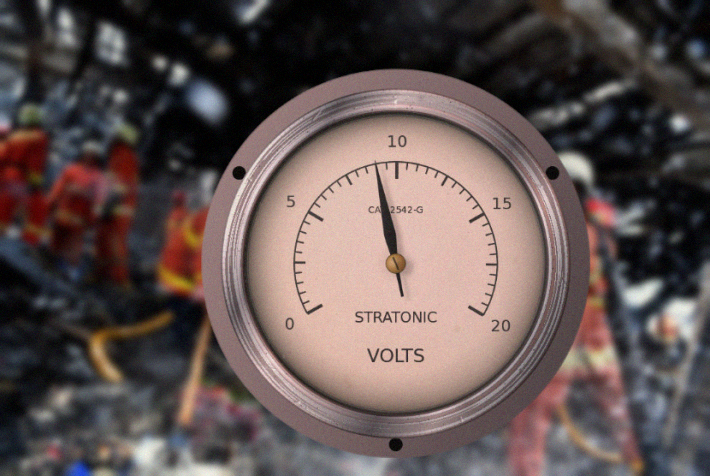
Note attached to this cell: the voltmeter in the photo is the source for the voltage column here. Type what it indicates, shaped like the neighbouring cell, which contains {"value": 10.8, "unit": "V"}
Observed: {"value": 9, "unit": "V"}
